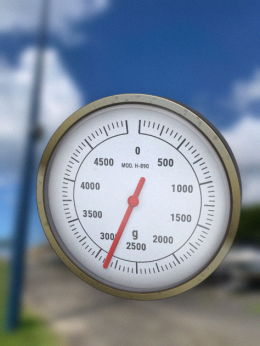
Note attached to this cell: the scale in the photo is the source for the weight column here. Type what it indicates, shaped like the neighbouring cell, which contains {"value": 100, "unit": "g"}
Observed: {"value": 2850, "unit": "g"}
